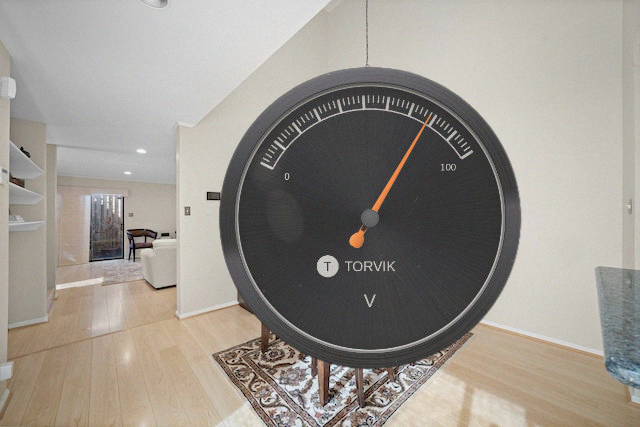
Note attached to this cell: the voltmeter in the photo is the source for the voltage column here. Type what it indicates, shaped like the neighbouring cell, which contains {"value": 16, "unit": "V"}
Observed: {"value": 78, "unit": "V"}
